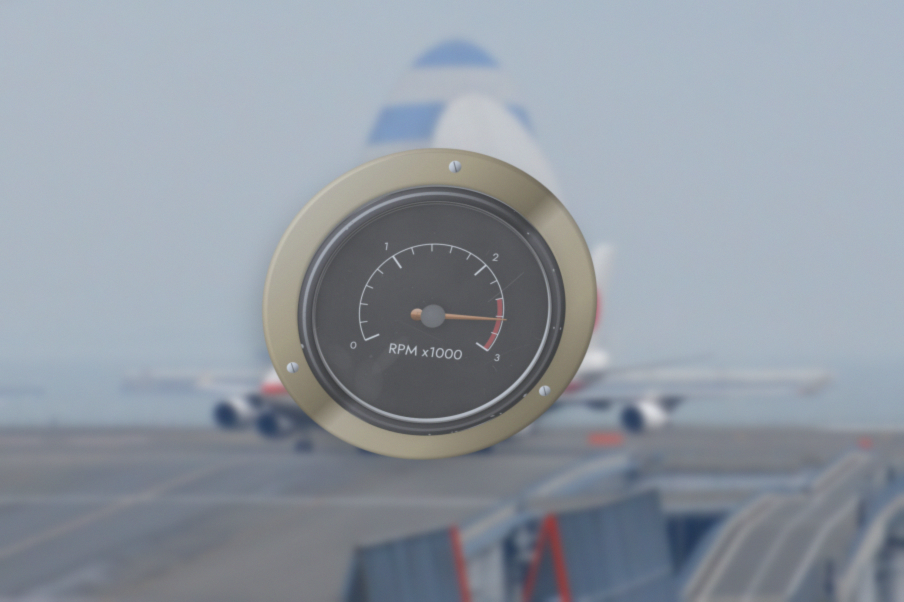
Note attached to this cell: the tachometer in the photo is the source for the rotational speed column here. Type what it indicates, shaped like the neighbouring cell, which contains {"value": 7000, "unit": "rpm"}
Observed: {"value": 2600, "unit": "rpm"}
